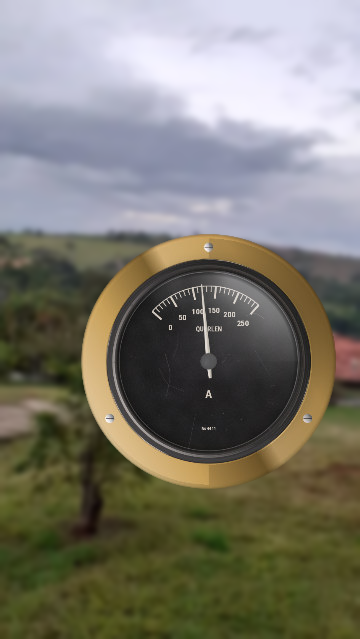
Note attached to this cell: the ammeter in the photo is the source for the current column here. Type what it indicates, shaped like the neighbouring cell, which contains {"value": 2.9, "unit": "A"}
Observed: {"value": 120, "unit": "A"}
